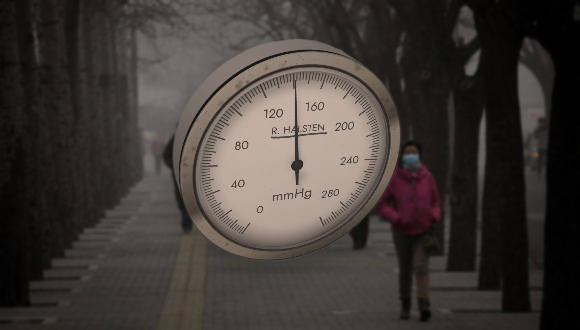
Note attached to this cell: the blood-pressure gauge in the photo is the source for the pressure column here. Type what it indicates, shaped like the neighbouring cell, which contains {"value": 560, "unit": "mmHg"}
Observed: {"value": 140, "unit": "mmHg"}
